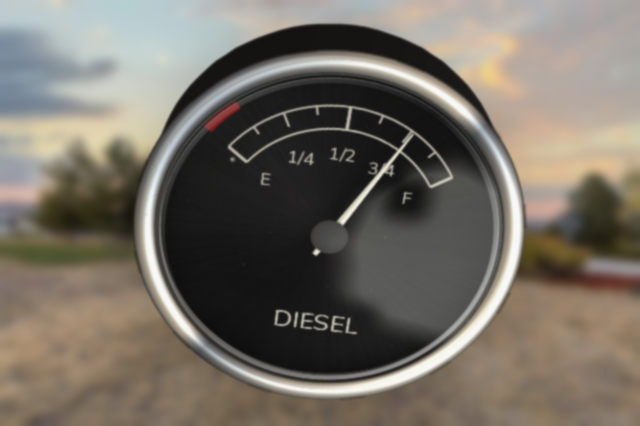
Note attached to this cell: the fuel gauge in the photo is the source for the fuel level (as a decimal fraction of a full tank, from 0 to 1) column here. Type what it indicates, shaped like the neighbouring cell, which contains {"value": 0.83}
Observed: {"value": 0.75}
